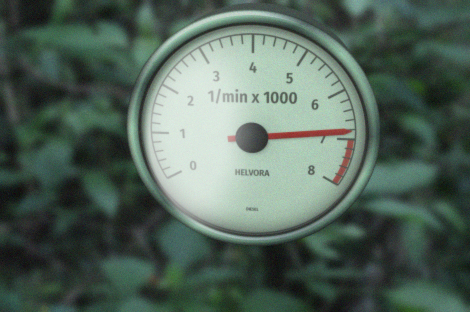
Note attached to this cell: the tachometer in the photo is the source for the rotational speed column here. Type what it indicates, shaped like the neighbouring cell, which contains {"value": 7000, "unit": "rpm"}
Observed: {"value": 6800, "unit": "rpm"}
